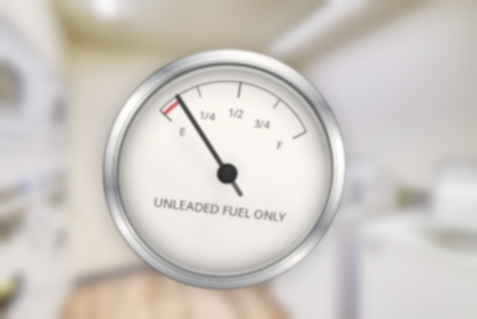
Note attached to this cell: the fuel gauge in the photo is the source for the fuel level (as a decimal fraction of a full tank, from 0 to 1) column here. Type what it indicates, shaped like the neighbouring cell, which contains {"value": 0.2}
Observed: {"value": 0.125}
